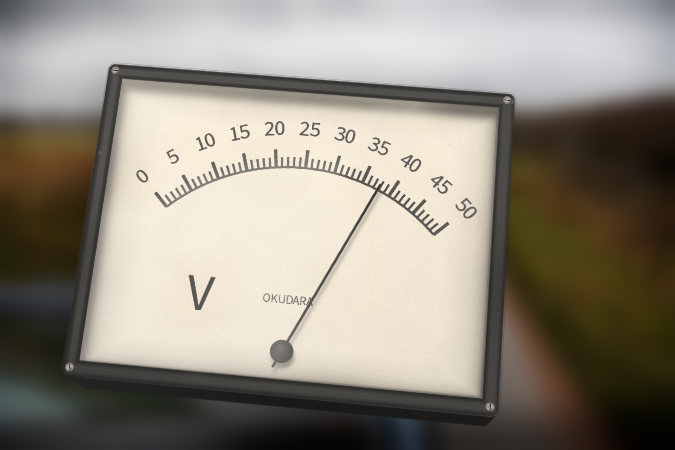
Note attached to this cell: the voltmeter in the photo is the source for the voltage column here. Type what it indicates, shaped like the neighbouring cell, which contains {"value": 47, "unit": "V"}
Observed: {"value": 38, "unit": "V"}
